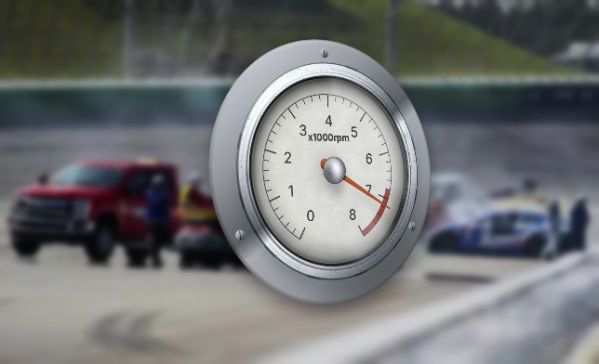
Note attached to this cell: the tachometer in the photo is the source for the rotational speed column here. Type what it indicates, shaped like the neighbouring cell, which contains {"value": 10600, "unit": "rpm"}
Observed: {"value": 7200, "unit": "rpm"}
